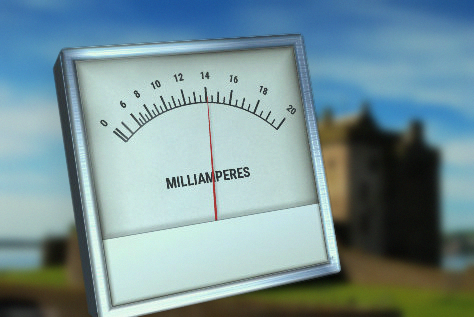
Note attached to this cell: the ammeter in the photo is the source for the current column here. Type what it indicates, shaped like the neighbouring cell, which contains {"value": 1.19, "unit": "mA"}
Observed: {"value": 14, "unit": "mA"}
